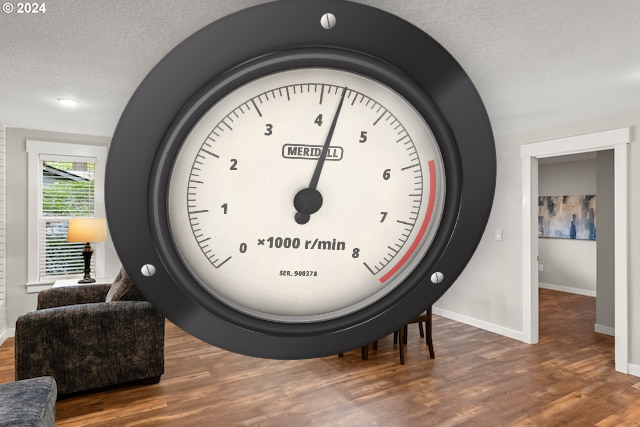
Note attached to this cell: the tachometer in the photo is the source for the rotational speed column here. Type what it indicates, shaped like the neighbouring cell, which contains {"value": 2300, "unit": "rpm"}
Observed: {"value": 4300, "unit": "rpm"}
